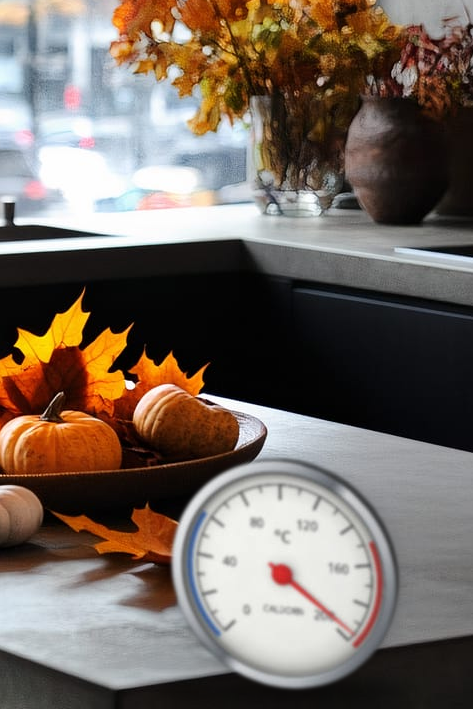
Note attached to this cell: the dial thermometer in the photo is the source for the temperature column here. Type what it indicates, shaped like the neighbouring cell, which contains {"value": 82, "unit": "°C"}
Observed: {"value": 195, "unit": "°C"}
